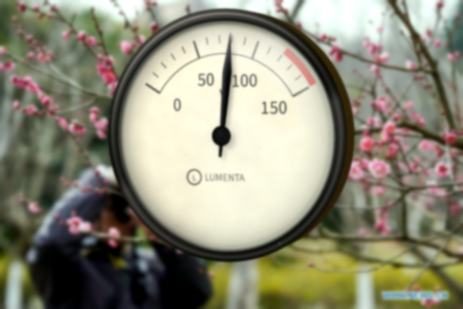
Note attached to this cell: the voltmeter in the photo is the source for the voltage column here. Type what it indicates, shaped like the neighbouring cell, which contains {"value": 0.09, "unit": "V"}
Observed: {"value": 80, "unit": "V"}
